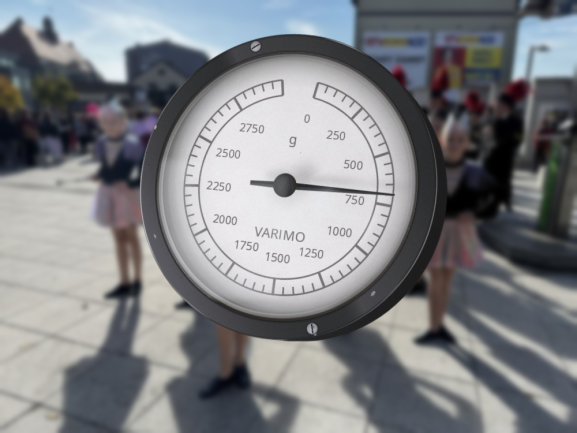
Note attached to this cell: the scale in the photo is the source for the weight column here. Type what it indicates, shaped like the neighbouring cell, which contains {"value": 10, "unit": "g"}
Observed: {"value": 700, "unit": "g"}
